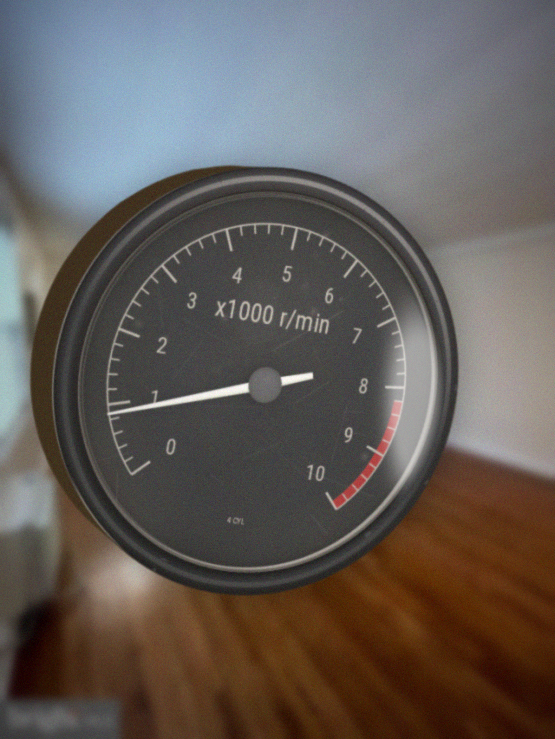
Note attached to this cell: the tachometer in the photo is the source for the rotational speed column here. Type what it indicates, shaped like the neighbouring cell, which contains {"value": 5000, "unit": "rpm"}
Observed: {"value": 900, "unit": "rpm"}
